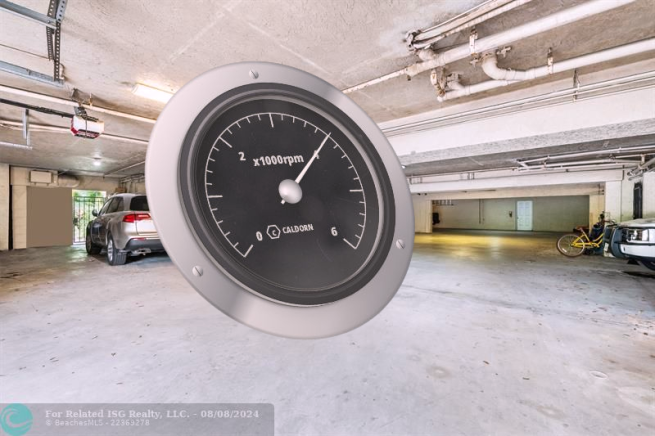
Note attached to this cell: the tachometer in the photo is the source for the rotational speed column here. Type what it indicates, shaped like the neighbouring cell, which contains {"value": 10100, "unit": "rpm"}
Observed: {"value": 4000, "unit": "rpm"}
